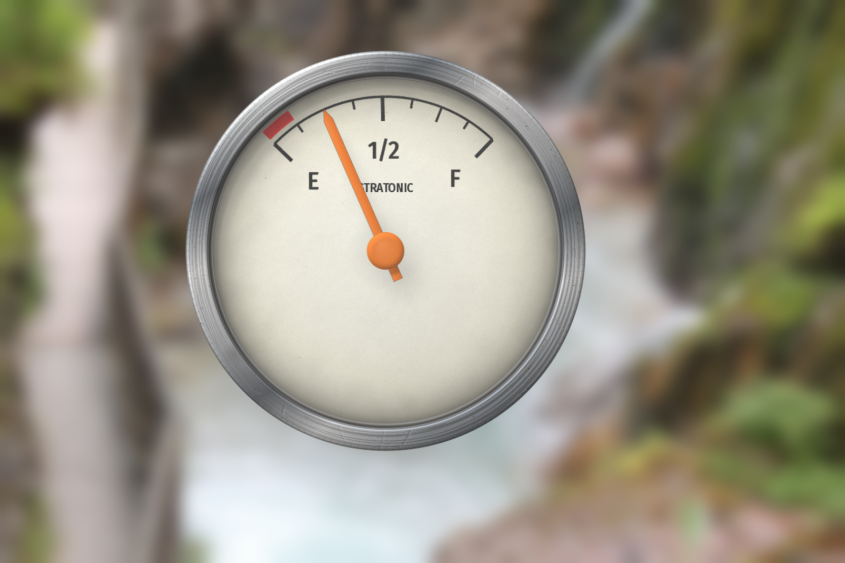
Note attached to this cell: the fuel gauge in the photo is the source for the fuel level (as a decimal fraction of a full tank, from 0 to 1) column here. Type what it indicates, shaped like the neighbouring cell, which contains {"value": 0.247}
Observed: {"value": 0.25}
